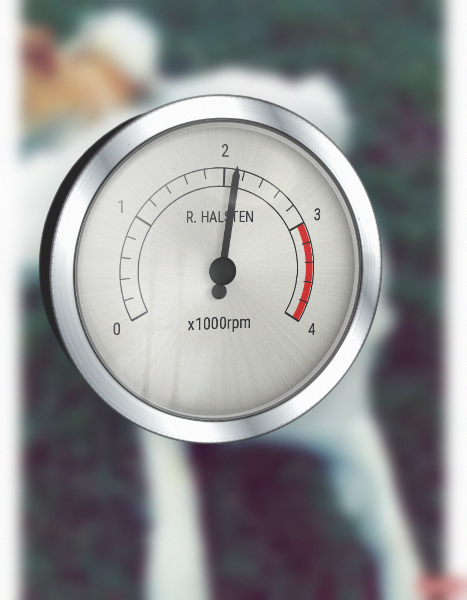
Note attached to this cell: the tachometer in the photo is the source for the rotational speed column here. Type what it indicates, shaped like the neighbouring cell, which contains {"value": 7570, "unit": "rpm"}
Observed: {"value": 2100, "unit": "rpm"}
